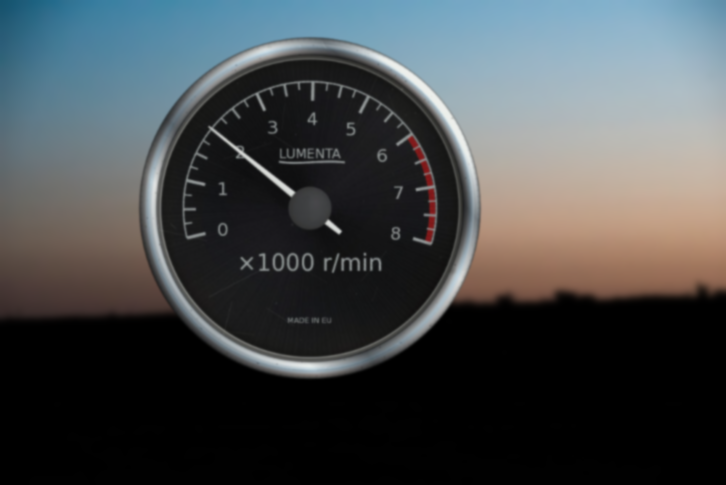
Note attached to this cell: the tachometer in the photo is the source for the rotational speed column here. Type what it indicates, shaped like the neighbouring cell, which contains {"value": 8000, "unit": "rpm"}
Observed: {"value": 2000, "unit": "rpm"}
